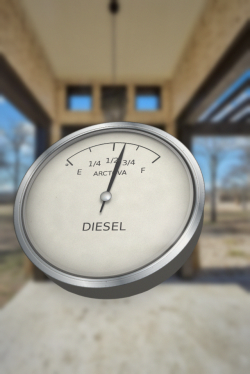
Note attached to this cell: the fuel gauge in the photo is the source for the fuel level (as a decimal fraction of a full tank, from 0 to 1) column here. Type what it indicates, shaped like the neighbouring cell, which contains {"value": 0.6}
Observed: {"value": 0.625}
